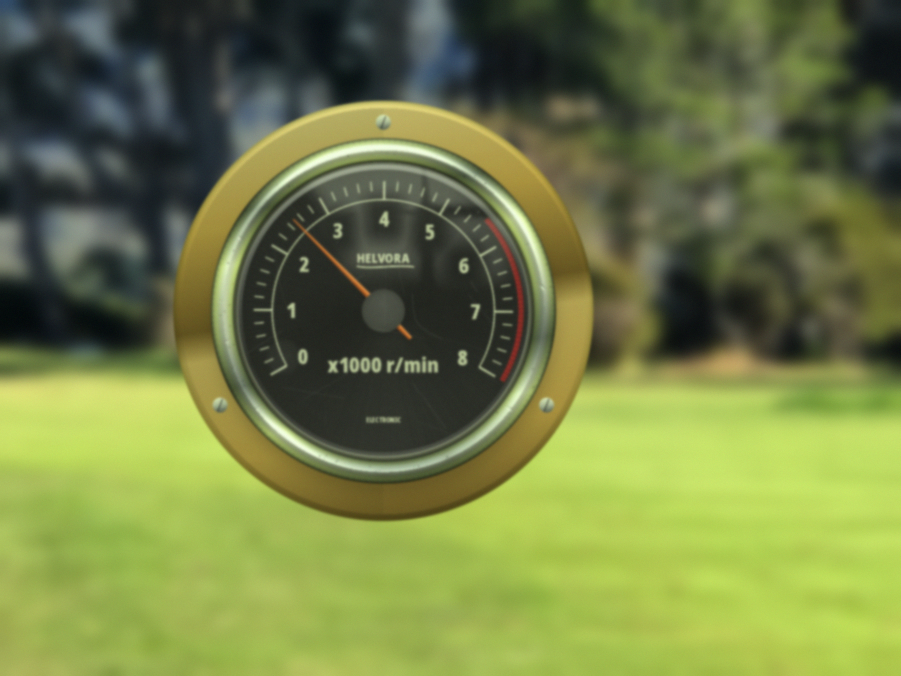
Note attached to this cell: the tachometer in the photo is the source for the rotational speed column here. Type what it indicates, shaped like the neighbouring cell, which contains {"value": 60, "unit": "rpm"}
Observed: {"value": 2500, "unit": "rpm"}
